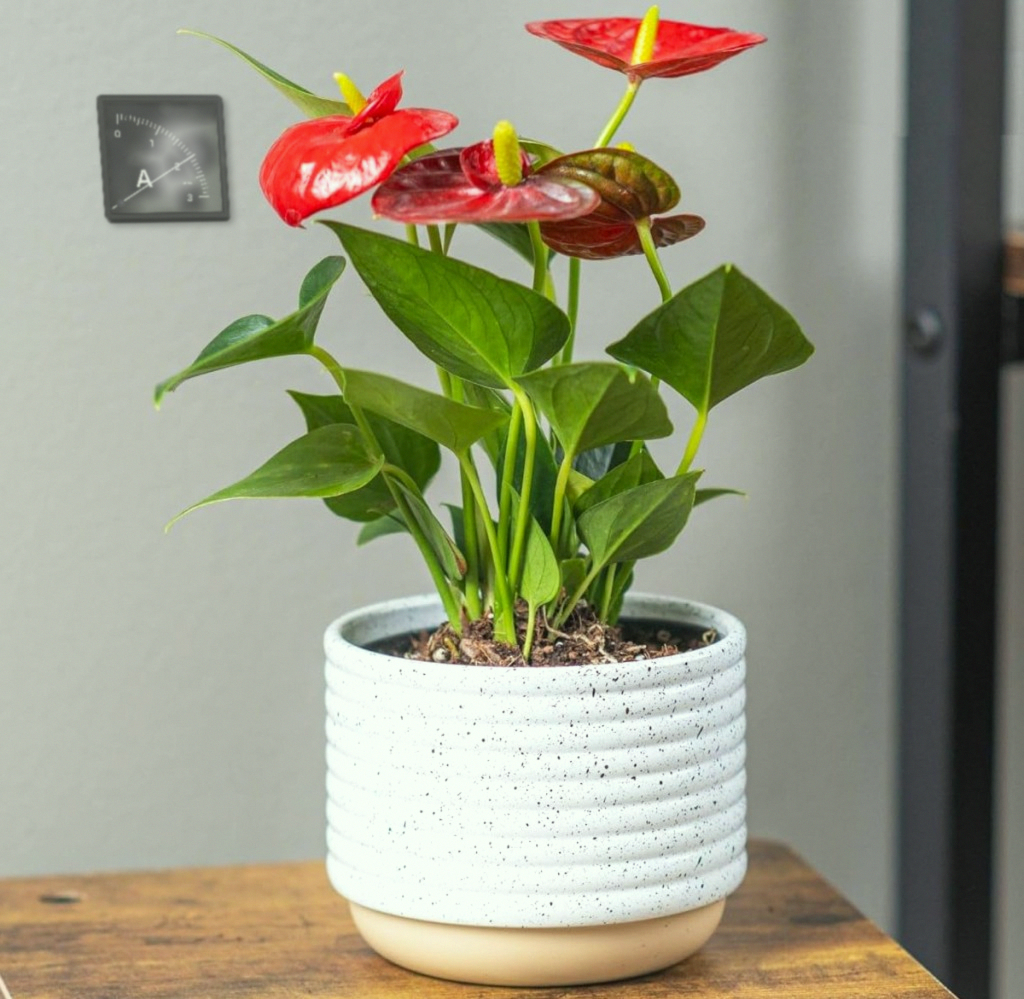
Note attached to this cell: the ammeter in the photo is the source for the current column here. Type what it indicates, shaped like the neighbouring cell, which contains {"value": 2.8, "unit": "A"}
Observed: {"value": 2, "unit": "A"}
